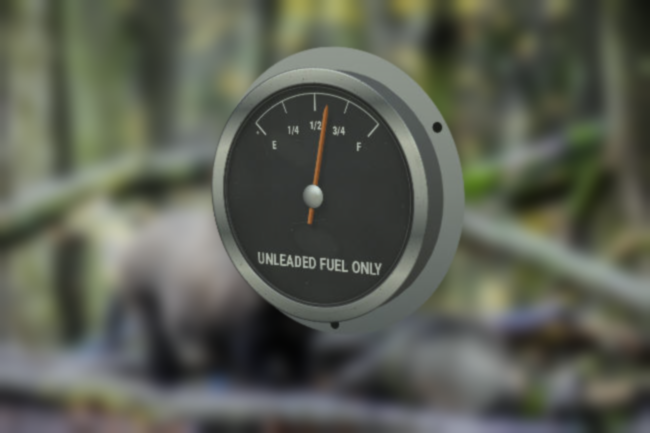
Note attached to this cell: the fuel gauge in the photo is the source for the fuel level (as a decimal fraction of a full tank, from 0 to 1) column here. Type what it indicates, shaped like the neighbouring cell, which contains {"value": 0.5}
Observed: {"value": 0.625}
